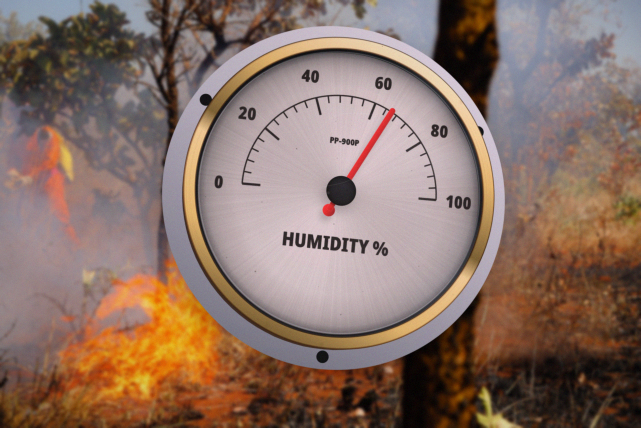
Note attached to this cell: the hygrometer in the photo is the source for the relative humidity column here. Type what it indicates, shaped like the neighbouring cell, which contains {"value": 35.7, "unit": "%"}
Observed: {"value": 66, "unit": "%"}
